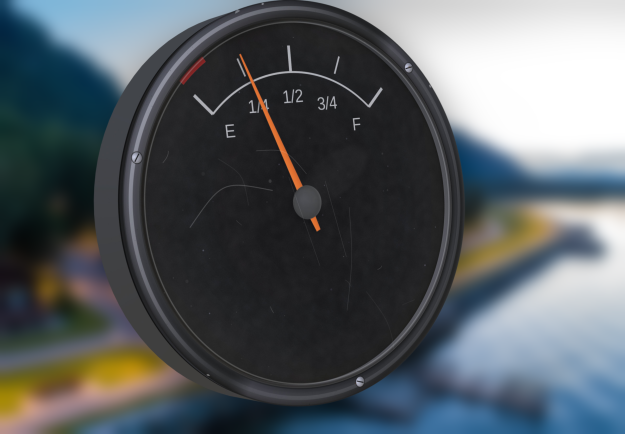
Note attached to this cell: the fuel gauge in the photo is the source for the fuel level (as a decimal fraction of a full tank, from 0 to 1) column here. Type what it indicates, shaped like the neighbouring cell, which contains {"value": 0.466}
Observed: {"value": 0.25}
